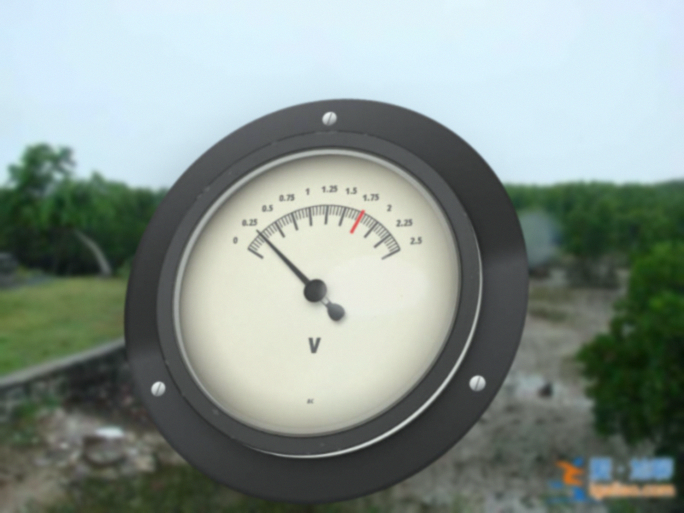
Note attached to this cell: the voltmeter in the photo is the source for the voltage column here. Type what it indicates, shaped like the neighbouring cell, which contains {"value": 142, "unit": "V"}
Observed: {"value": 0.25, "unit": "V"}
